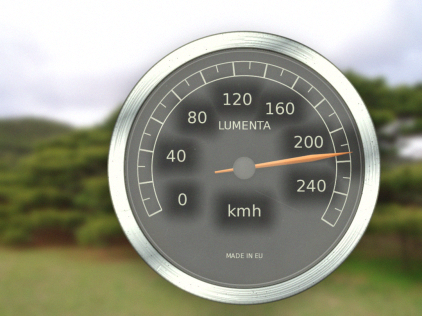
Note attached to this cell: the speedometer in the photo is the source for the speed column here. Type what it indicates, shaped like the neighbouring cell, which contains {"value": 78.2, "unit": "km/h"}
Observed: {"value": 215, "unit": "km/h"}
